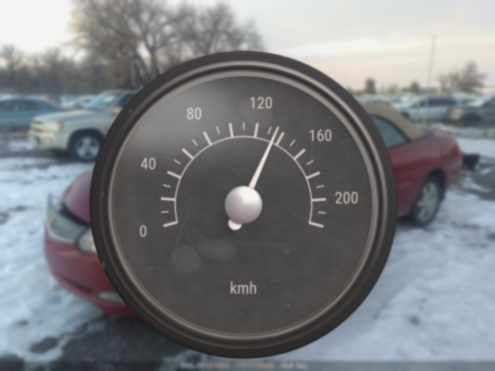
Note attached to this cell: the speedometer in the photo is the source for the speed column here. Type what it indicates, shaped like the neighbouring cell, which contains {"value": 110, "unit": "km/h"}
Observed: {"value": 135, "unit": "km/h"}
